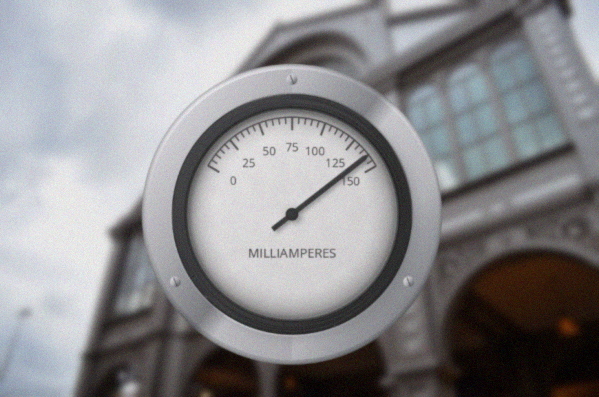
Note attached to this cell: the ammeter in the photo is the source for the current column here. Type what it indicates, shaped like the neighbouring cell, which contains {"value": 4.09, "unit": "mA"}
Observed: {"value": 140, "unit": "mA"}
